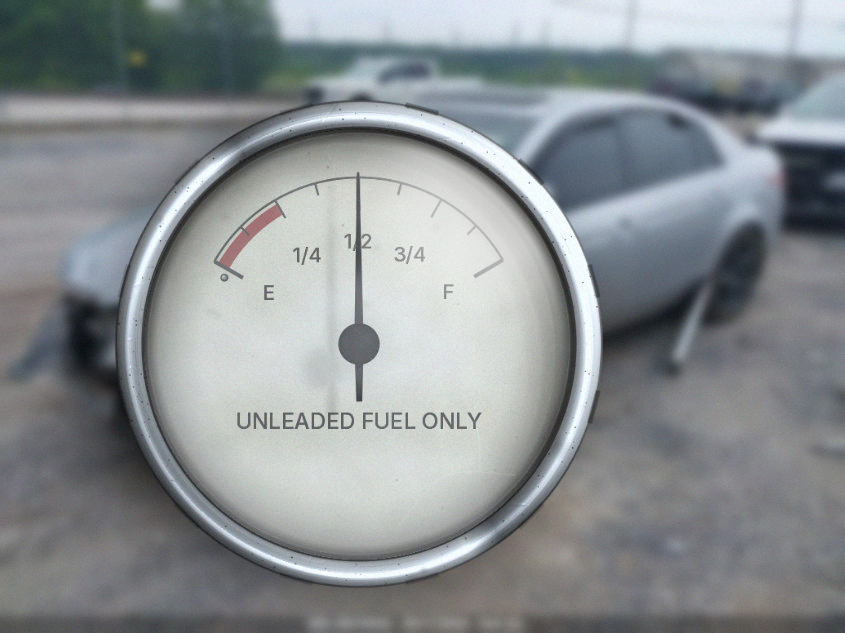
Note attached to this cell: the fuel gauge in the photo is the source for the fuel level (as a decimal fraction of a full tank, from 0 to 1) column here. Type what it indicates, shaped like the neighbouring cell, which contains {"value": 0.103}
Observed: {"value": 0.5}
